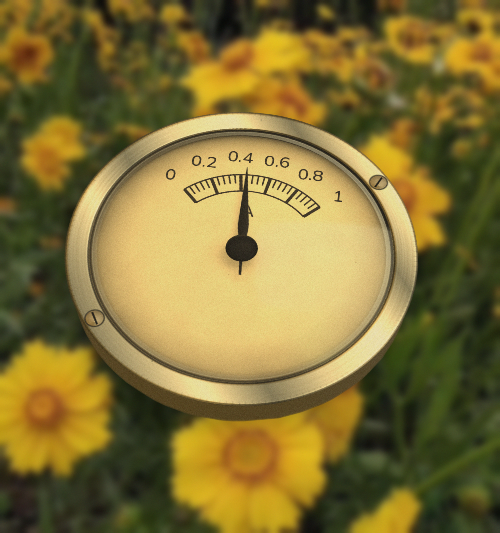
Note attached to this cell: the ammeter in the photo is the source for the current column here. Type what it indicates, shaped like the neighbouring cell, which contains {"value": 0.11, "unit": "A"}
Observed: {"value": 0.44, "unit": "A"}
